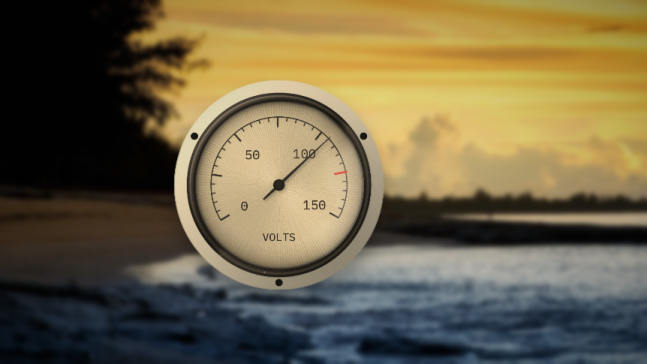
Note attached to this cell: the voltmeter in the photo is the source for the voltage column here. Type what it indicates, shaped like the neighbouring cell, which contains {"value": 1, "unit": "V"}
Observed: {"value": 105, "unit": "V"}
